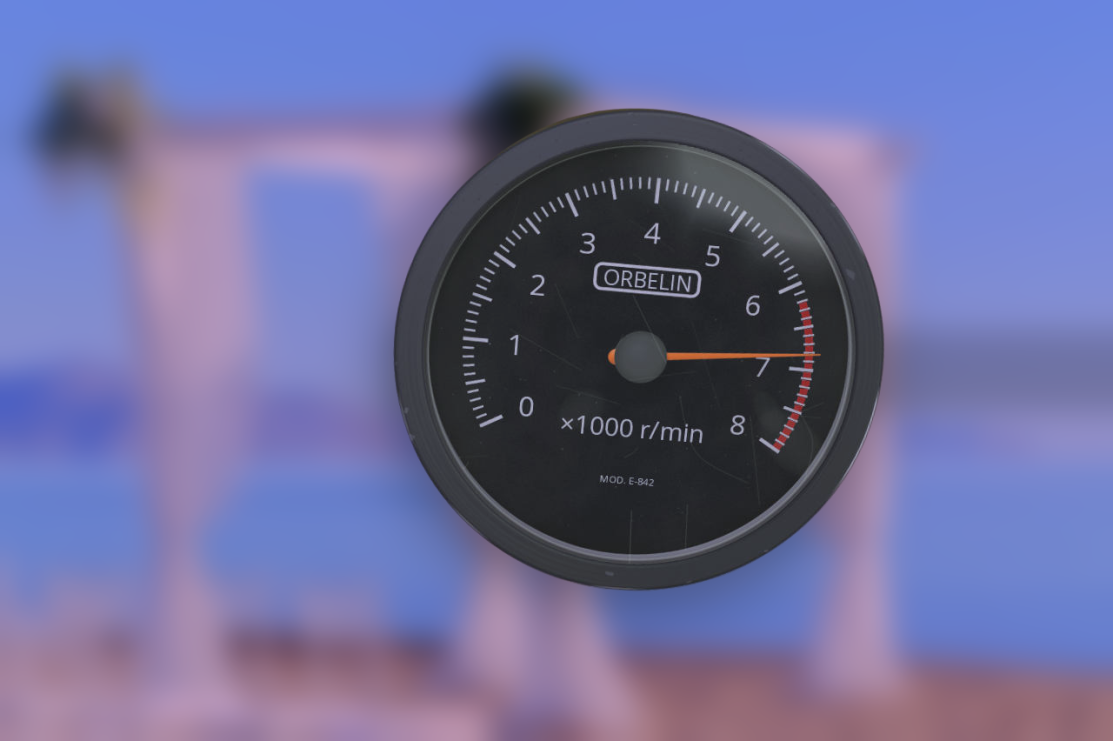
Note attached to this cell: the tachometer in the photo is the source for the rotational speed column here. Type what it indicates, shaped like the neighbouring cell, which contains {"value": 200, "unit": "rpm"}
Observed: {"value": 6800, "unit": "rpm"}
